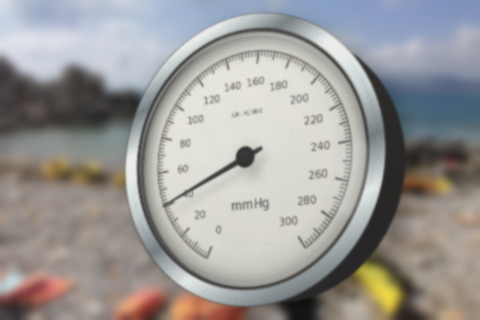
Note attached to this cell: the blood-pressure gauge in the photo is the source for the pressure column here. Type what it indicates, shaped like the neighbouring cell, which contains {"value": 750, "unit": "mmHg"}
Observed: {"value": 40, "unit": "mmHg"}
